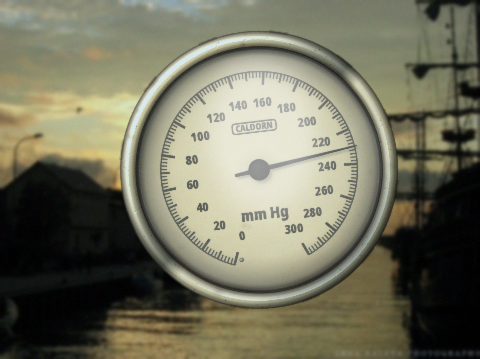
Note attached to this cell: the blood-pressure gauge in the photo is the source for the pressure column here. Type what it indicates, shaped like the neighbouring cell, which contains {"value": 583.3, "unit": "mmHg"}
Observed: {"value": 230, "unit": "mmHg"}
